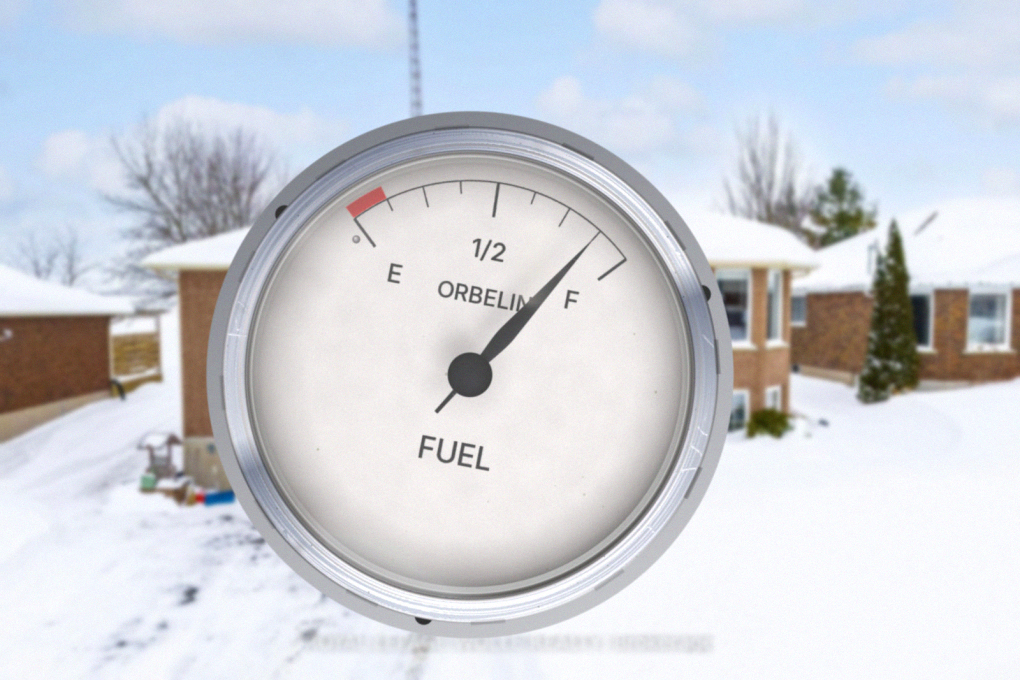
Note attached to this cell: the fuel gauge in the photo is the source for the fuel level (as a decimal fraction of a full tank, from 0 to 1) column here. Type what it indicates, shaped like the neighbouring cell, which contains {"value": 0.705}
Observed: {"value": 0.875}
